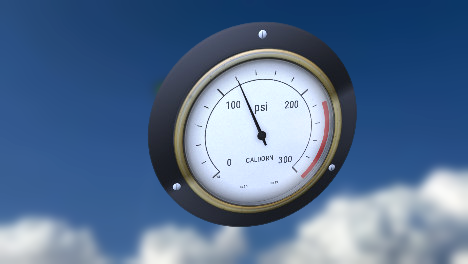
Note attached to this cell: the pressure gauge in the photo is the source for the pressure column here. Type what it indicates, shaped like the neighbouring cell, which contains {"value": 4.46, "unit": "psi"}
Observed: {"value": 120, "unit": "psi"}
